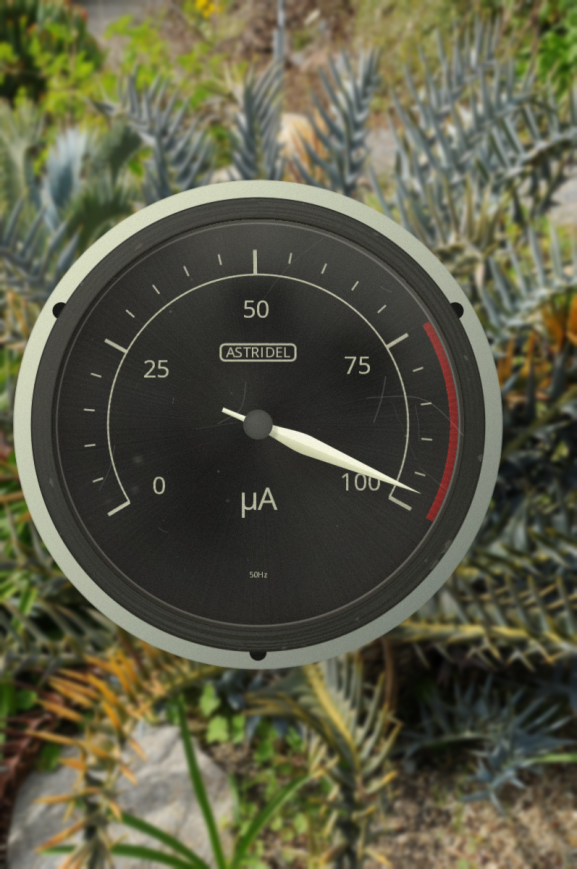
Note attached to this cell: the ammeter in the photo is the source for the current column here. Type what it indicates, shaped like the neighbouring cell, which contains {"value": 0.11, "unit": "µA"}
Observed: {"value": 97.5, "unit": "µA"}
